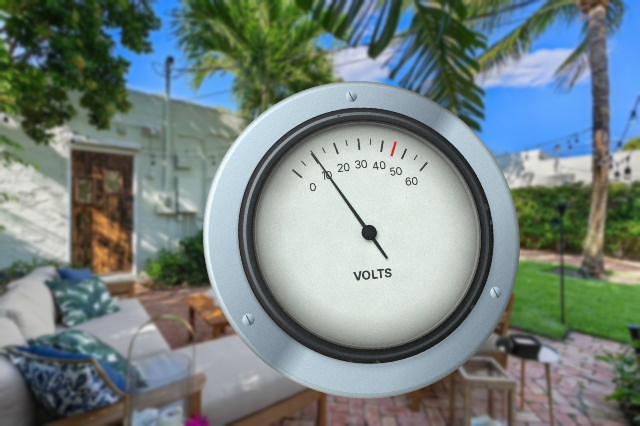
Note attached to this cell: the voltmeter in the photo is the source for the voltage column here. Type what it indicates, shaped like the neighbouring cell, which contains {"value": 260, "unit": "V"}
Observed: {"value": 10, "unit": "V"}
